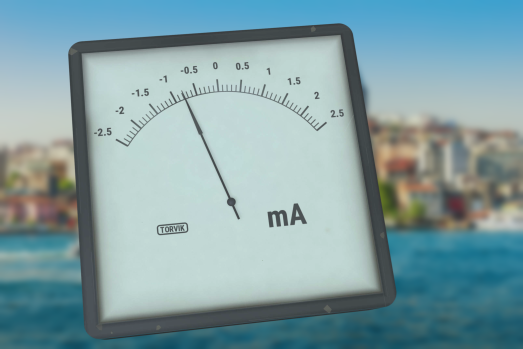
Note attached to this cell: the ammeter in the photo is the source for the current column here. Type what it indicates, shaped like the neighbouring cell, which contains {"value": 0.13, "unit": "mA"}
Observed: {"value": -0.8, "unit": "mA"}
